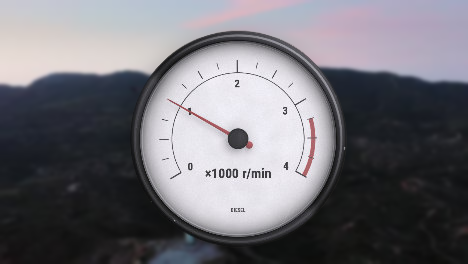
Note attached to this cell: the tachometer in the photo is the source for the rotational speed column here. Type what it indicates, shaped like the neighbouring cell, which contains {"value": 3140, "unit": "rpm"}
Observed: {"value": 1000, "unit": "rpm"}
